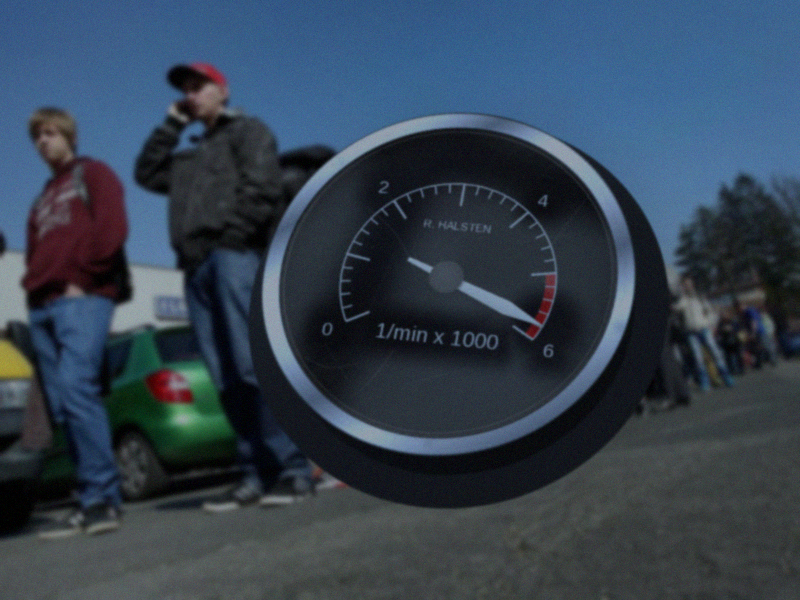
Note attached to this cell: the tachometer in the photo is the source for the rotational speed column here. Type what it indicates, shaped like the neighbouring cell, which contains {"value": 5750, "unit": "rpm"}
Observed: {"value": 5800, "unit": "rpm"}
